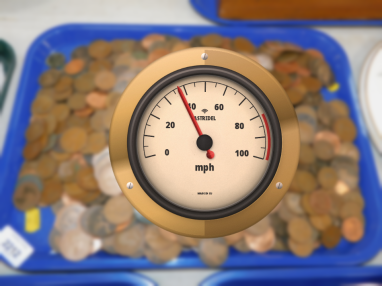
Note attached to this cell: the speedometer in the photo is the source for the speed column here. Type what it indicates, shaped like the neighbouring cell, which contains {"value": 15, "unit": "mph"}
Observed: {"value": 37.5, "unit": "mph"}
